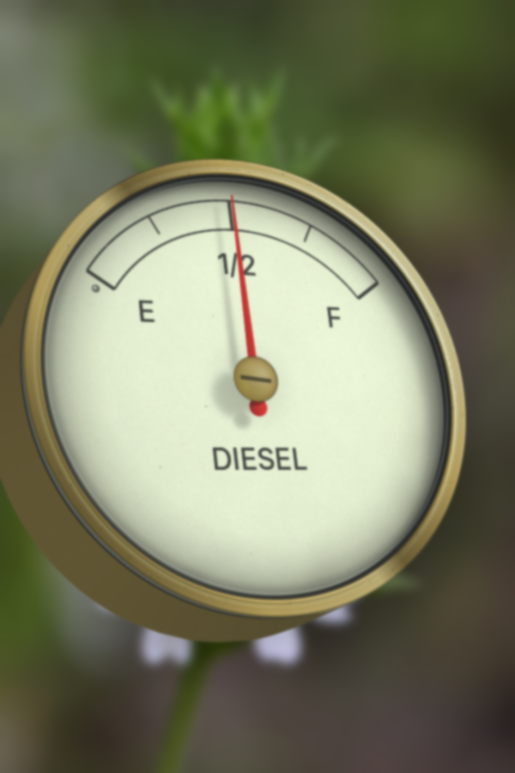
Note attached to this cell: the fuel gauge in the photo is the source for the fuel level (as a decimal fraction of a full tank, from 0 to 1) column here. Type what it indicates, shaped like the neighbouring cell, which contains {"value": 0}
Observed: {"value": 0.5}
